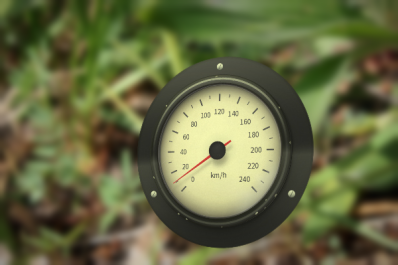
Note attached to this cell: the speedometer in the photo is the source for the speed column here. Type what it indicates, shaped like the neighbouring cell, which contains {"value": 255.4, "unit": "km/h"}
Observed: {"value": 10, "unit": "km/h"}
